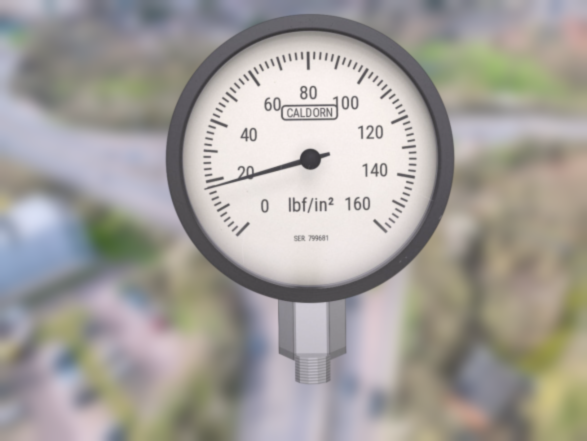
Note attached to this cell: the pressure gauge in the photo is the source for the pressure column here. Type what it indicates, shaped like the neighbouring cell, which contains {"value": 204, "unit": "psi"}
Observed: {"value": 18, "unit": "psi"}
